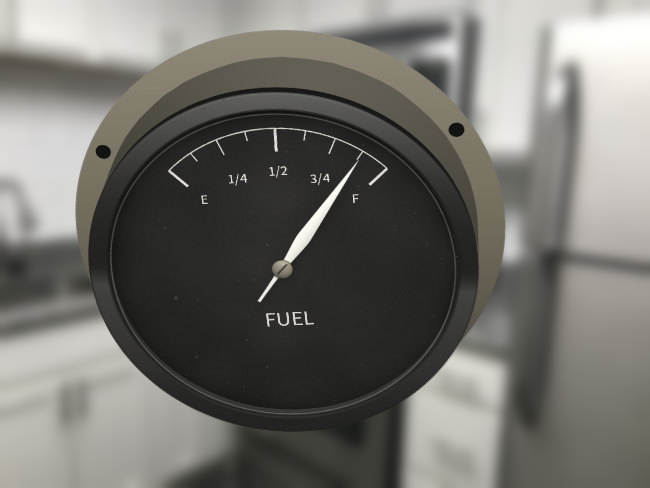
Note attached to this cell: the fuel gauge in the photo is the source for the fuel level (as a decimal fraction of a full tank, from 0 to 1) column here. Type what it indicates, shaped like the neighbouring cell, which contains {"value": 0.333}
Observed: {"value": 0.875}
